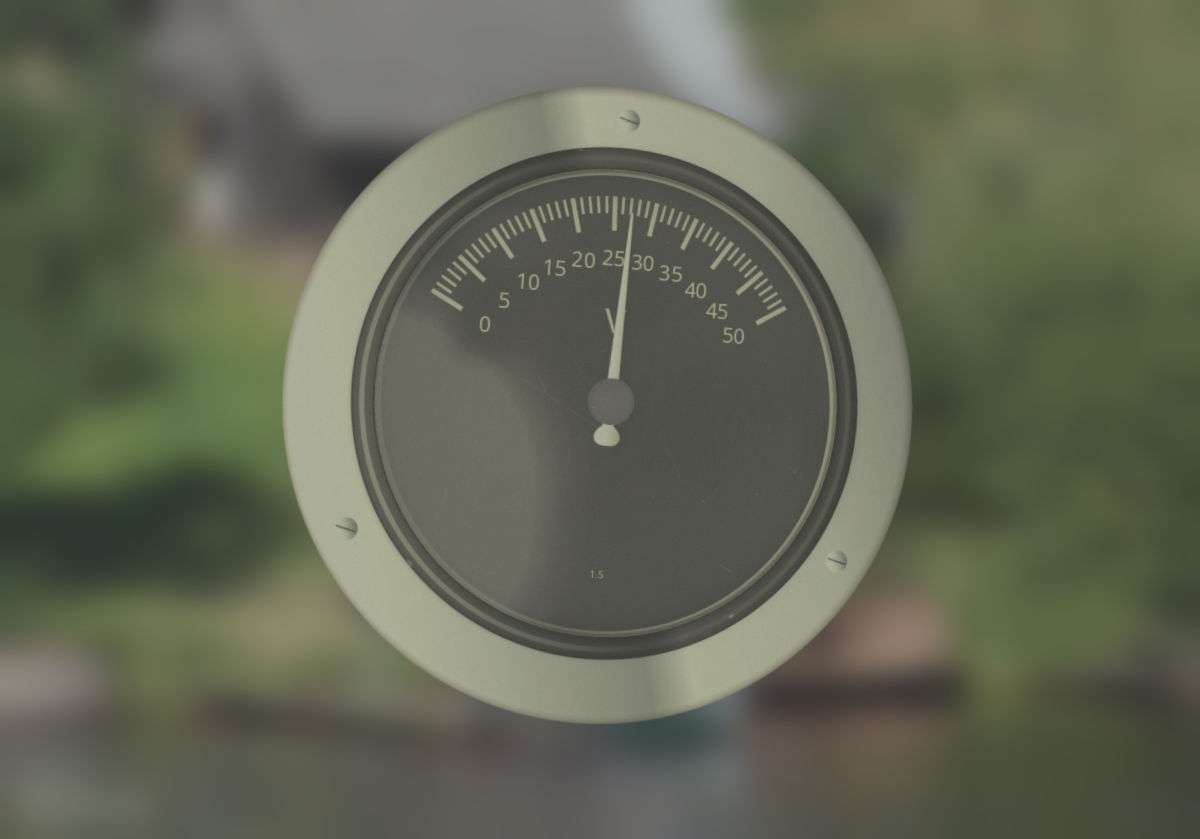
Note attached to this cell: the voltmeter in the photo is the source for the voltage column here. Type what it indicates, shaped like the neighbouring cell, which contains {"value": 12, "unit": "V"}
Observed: {"value": 27, "unit": "V"}
